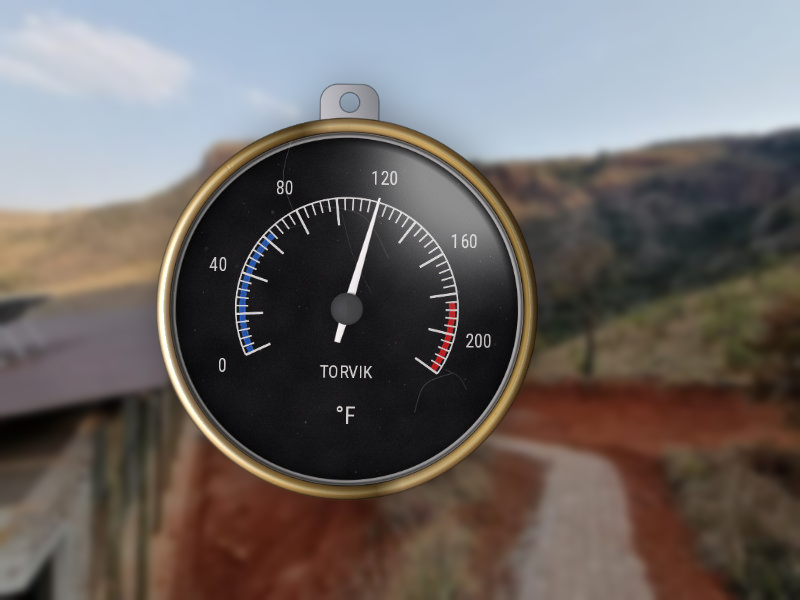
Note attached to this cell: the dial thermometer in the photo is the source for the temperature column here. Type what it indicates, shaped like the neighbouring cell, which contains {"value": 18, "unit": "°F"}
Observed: {"value": 120, "unit": "°F"}
